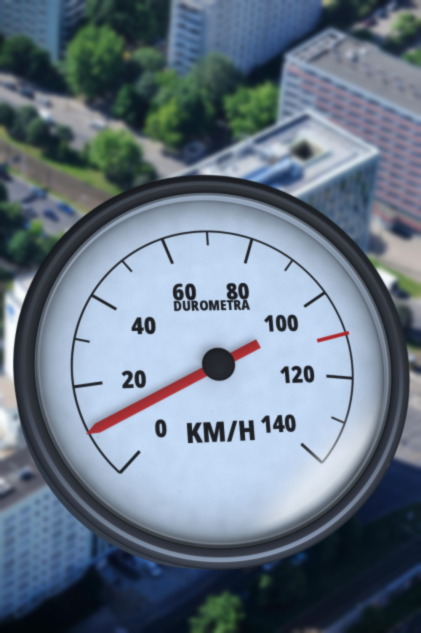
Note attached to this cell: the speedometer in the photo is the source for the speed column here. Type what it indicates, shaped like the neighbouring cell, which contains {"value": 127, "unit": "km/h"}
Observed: {"value": 10, "unit": "km/h"}
